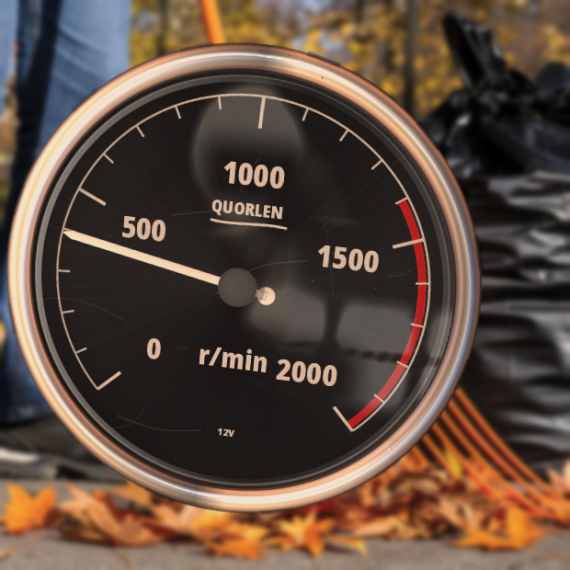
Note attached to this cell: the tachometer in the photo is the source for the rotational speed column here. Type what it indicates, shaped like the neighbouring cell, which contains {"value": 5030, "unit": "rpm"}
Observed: {"value": 400, "unit": "rpm"}
